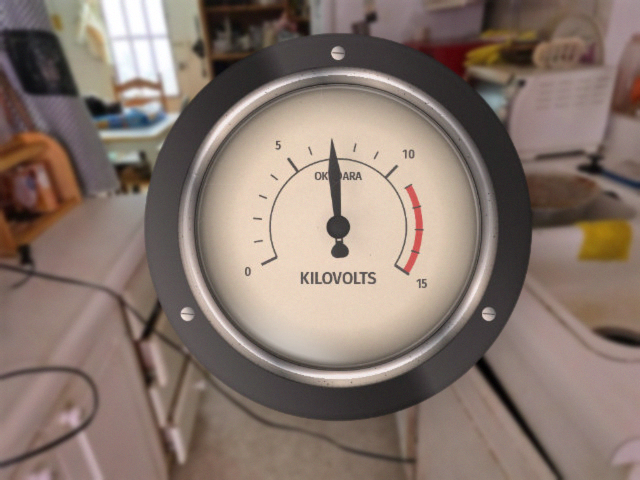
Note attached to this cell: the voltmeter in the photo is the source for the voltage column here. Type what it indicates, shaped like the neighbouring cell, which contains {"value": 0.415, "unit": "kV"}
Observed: {"value": 7, "unit": "kV"}
